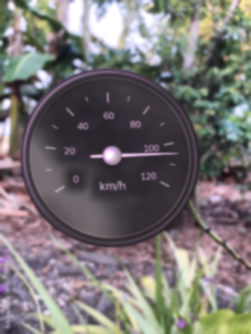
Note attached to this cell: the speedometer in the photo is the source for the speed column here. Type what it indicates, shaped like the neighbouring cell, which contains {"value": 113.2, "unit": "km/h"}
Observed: {"value": 105, "unit": "km/h"}
